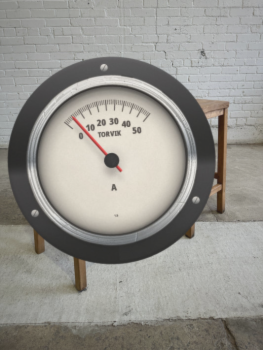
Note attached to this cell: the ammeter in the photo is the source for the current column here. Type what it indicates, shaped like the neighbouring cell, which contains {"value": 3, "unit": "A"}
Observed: {"value": 5, "unit": "A"}
